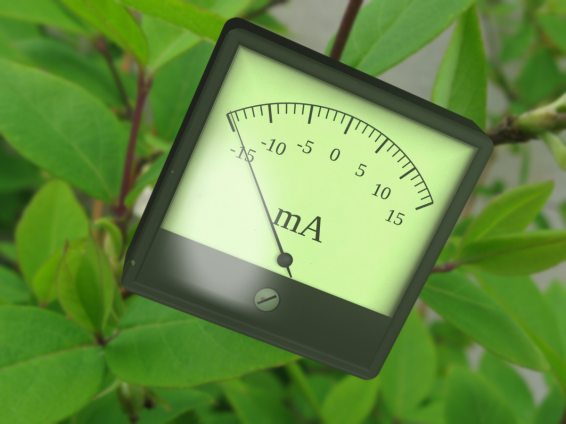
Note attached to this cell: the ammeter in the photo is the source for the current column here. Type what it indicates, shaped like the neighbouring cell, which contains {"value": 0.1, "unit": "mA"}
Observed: {"value": -14.5, "unit": "mA"}
